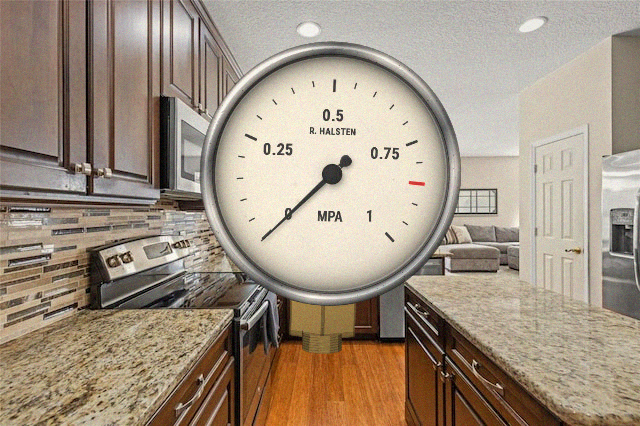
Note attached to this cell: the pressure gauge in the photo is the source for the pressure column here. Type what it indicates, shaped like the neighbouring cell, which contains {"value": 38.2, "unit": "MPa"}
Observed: {"value": 0, "unit": "MPa"}
